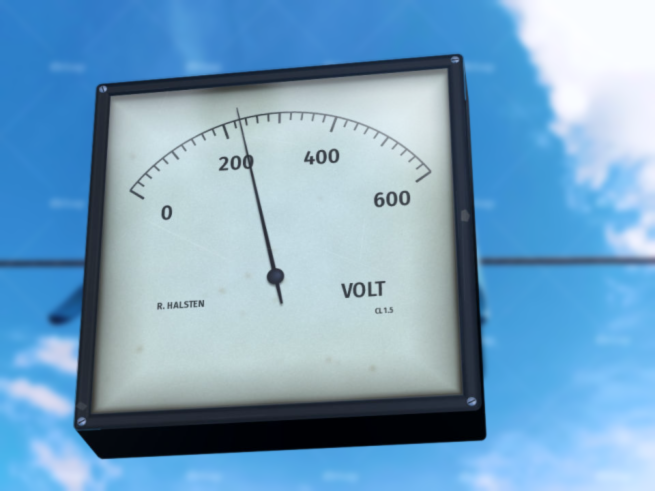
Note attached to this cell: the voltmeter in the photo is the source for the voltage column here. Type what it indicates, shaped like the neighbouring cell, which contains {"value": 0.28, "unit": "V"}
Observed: {"value": 230, "unit": "V"}
